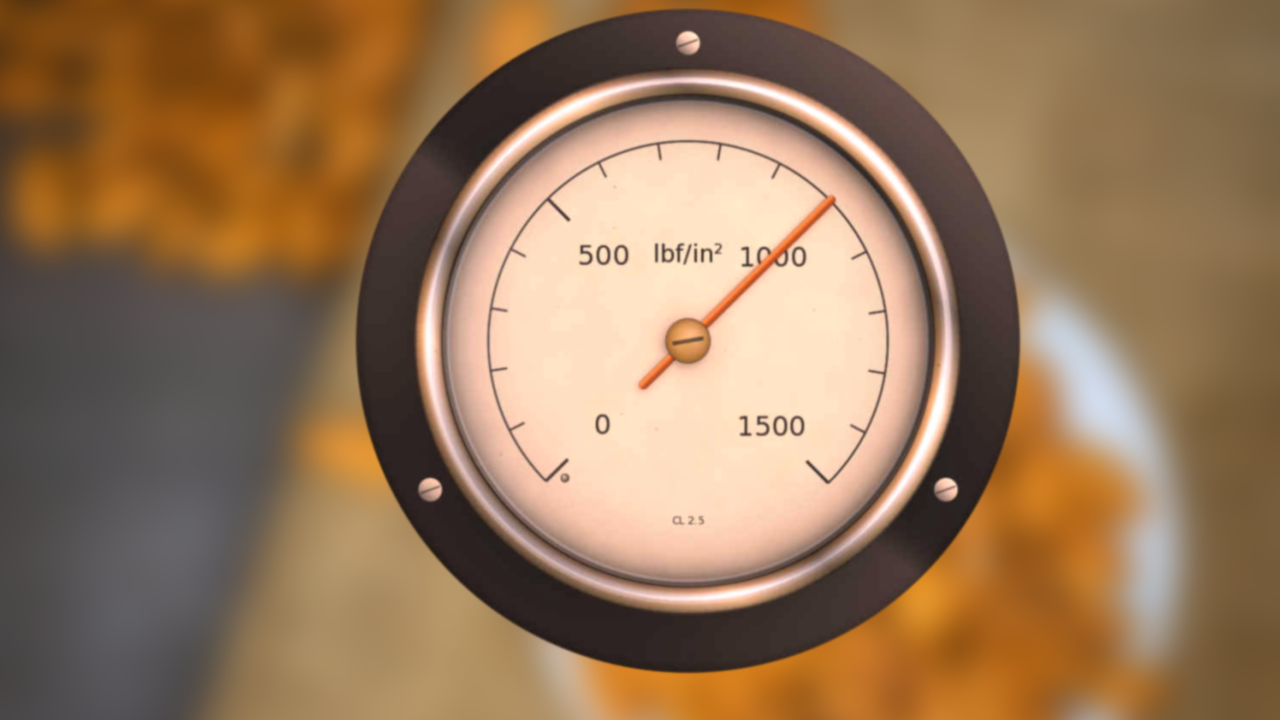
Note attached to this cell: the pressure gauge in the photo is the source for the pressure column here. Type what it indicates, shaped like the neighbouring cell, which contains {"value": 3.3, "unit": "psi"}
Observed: {"value": 1000, "unit": "psi"}
